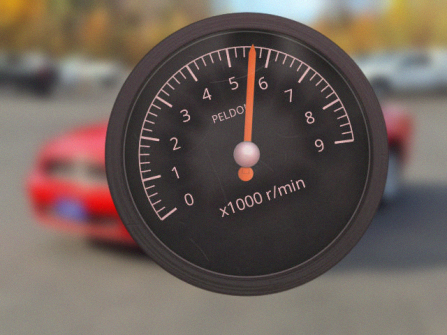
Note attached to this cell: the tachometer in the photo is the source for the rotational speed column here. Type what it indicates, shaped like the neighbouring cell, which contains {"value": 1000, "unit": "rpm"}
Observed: {"value": 5600, "unit": "rpm"}
